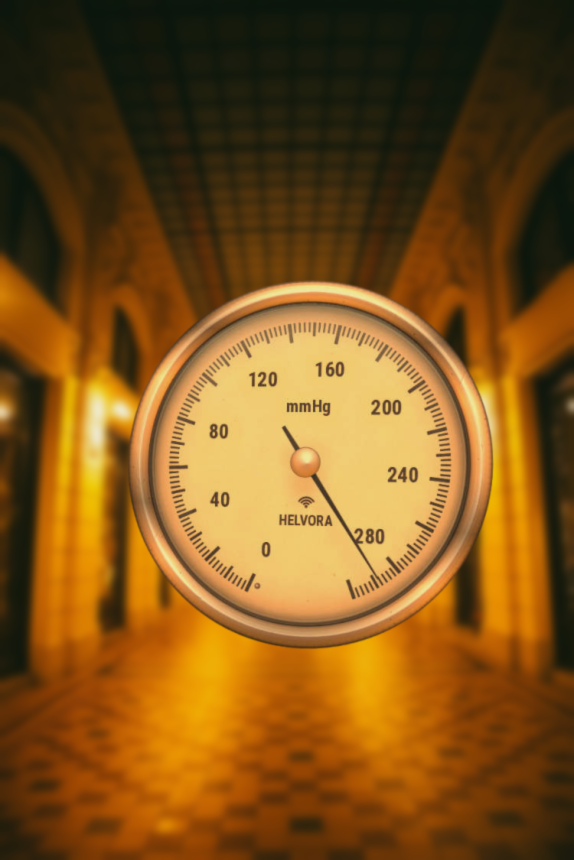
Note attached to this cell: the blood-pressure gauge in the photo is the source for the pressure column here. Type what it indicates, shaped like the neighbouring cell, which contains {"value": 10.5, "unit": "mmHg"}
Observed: {"value": 288, "unit": "mmHg"}
